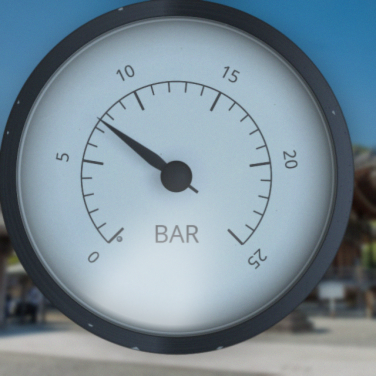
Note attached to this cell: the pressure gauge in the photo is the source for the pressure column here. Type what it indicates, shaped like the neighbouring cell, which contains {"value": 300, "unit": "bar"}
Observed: {"value": 7.5, "unit": "bar"}
